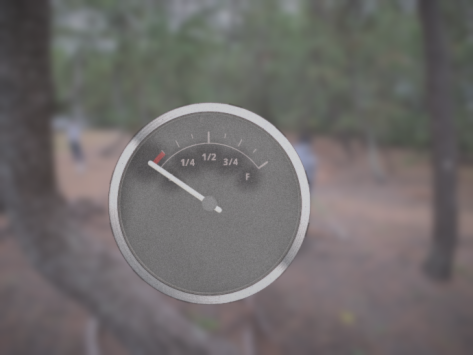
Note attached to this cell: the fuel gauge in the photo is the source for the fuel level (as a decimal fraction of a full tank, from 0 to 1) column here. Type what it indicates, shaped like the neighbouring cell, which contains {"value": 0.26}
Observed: {"value": 0}
